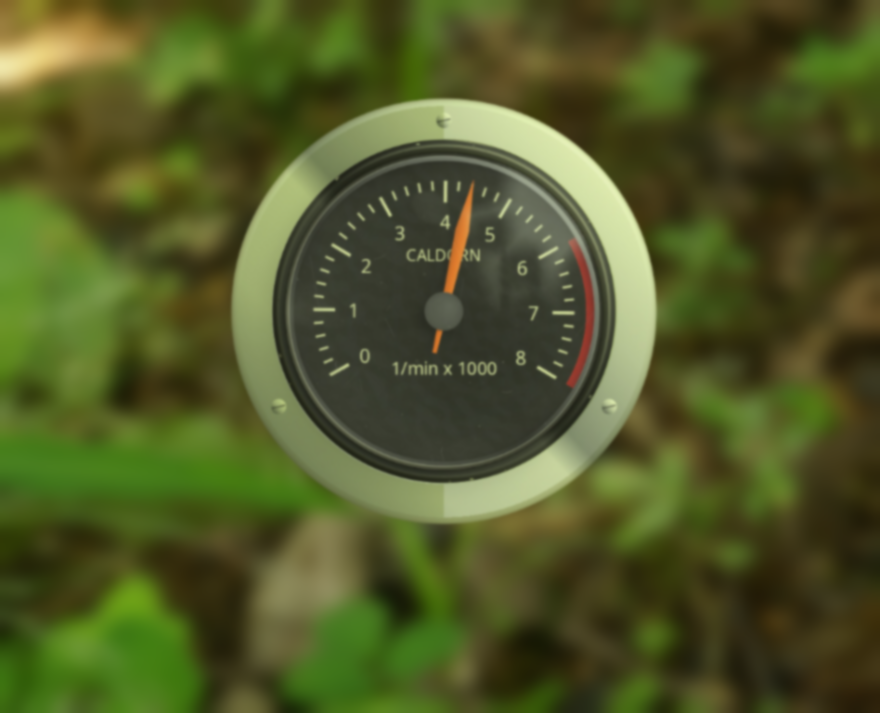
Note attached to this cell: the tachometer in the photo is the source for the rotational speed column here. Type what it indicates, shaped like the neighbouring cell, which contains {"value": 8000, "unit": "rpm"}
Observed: {"value": 4400, "unit": "rpm"}
